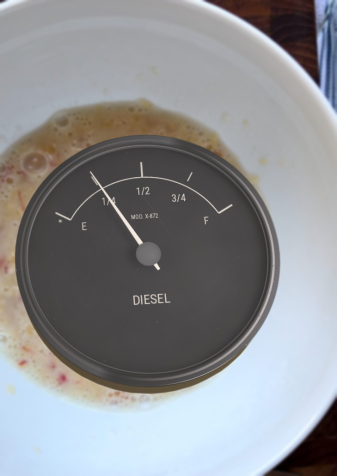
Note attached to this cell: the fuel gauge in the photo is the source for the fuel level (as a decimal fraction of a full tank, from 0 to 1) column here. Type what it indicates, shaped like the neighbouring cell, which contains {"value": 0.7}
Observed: {"value": 0.25}
